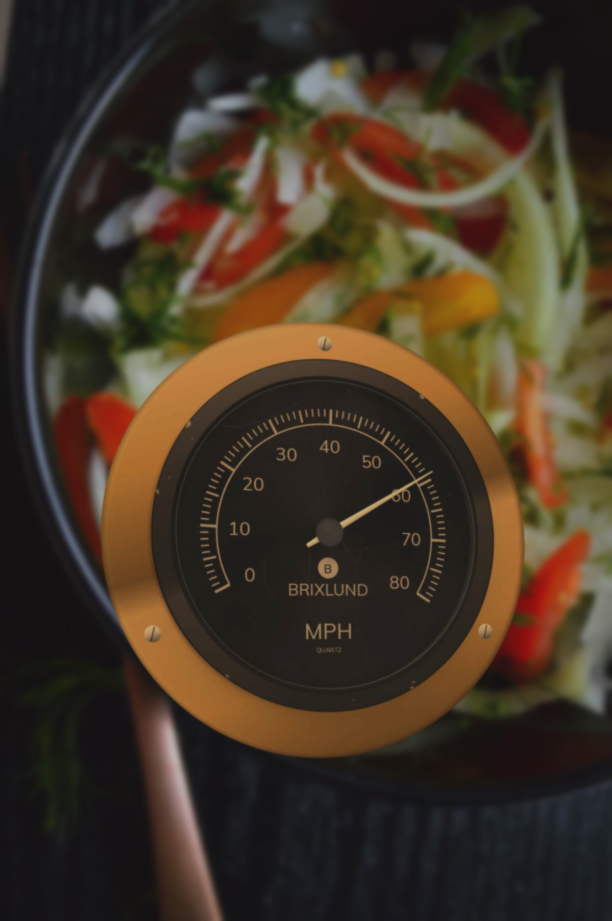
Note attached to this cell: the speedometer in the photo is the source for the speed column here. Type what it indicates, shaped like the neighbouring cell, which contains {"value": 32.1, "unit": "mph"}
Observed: {"value": 59, "unit": "mph"}
